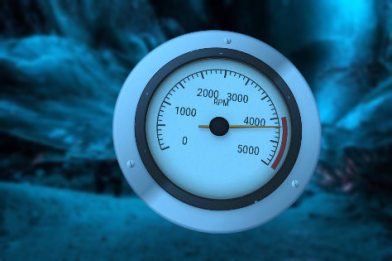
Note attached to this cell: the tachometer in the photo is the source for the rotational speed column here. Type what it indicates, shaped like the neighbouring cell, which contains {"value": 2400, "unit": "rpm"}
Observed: {"value": 4200, "unit": "rpm"}
